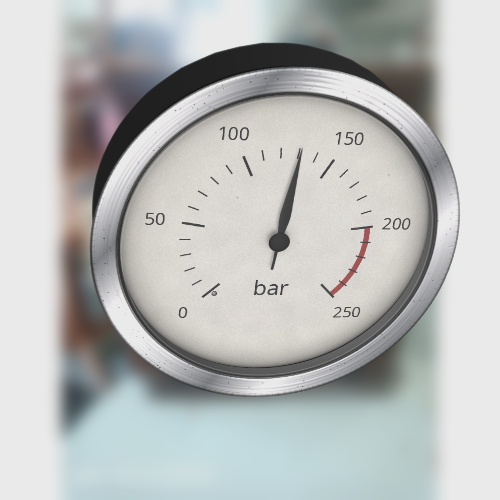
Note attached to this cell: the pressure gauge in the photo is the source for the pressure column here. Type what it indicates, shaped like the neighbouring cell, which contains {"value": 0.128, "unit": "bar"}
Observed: {"value": 130, "unit": "bar"}
